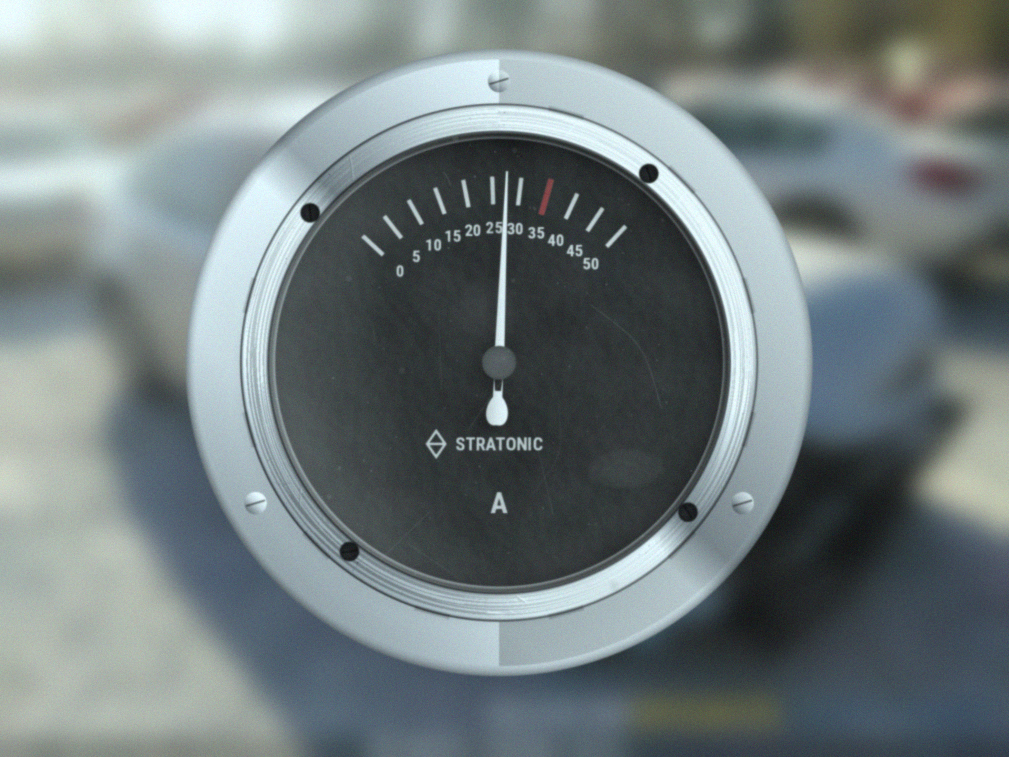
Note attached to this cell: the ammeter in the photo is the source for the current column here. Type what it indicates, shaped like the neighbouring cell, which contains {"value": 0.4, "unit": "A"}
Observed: {"value": 27.5, "unit": "A"}
